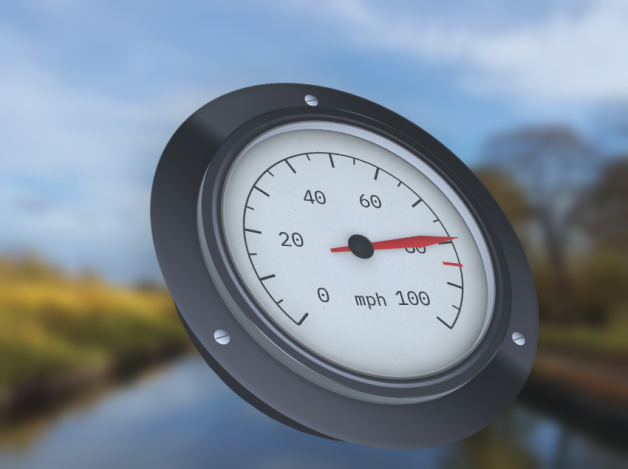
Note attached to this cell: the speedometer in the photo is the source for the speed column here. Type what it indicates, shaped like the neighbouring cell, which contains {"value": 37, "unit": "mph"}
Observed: {"value": 80, "unit": "mph"}
